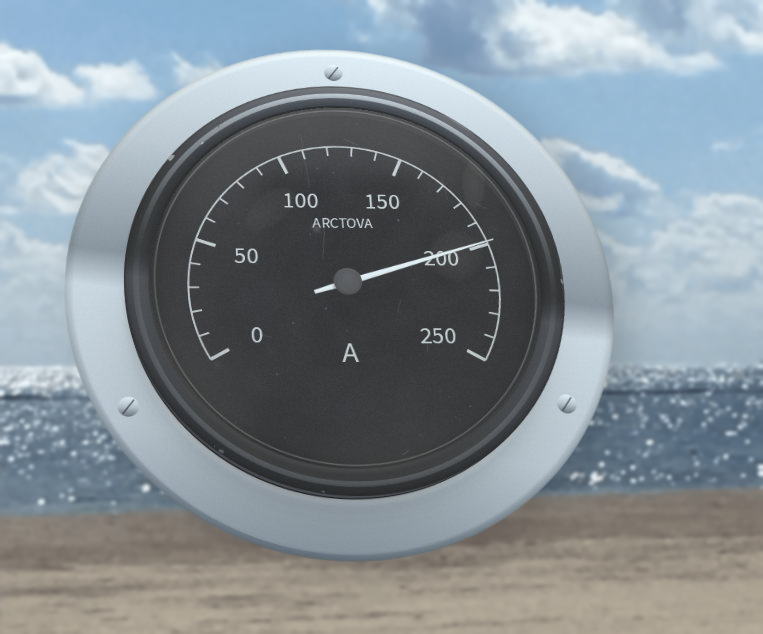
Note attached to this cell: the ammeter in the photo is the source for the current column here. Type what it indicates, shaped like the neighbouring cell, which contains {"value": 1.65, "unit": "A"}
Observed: {"value": 200, "unit": "A"}
